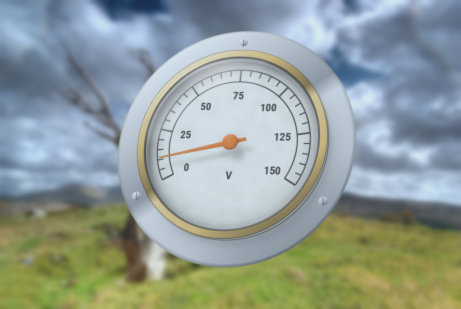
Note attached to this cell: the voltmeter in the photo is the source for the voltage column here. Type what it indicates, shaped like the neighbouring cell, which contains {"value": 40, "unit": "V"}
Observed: {"value": 10, "unit": "V"}
